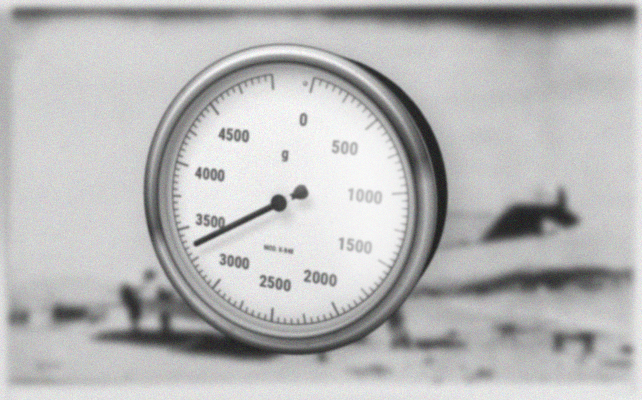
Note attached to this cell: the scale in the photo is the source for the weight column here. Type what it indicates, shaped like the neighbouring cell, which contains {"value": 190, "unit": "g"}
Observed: {"value": 3350, "unit": "g"}
